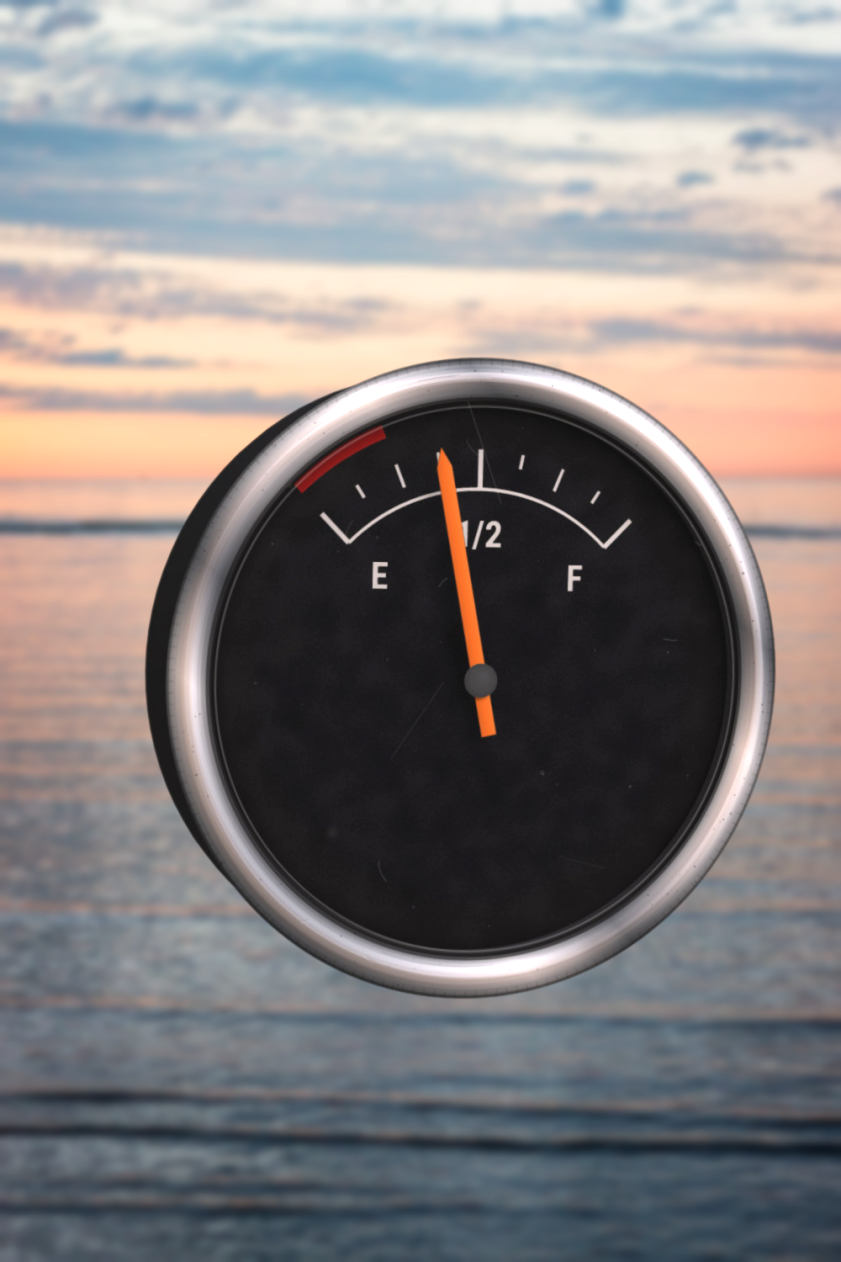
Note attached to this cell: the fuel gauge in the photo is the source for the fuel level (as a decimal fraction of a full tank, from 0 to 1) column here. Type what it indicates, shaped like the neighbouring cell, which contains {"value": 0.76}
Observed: {"value": 0.375}
